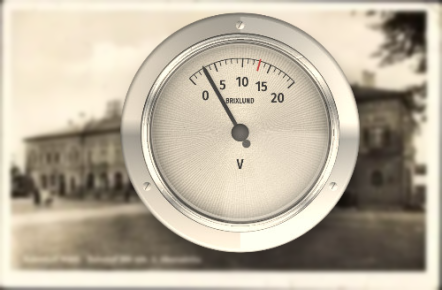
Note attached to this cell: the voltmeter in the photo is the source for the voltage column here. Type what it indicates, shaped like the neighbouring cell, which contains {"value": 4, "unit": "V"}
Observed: {"value": 3, "unit": "V"}
